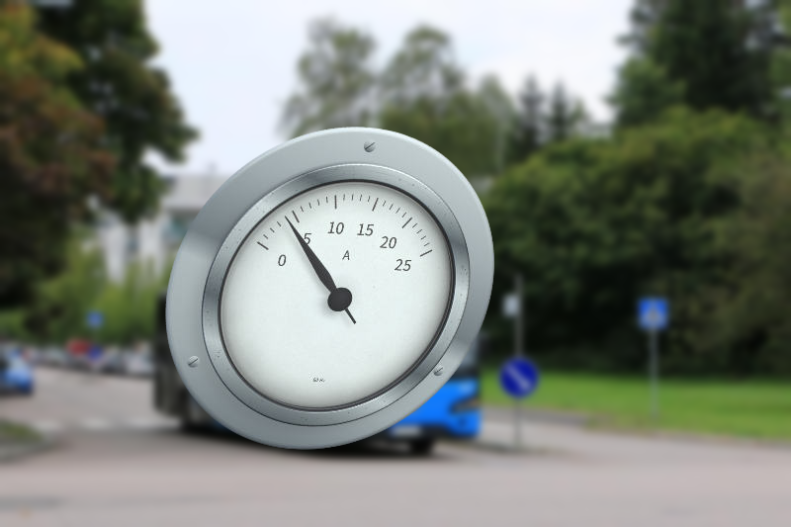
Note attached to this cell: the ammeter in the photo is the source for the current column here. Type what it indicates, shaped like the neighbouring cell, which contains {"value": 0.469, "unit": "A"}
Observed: {"value": 4, "unit": "A"}
